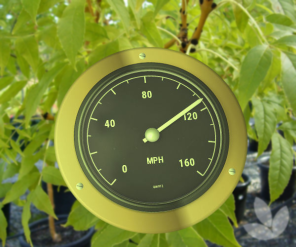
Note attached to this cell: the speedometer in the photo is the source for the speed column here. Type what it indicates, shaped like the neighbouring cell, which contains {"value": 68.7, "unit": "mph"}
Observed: {"value": 115, "unit": "mph"}
